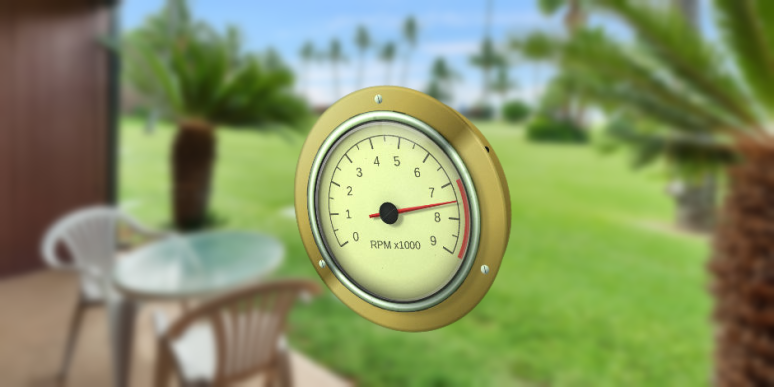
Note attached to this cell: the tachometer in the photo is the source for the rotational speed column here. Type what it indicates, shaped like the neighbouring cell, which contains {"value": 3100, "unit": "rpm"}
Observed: {"value": 7500, "unit": "rpm"}
